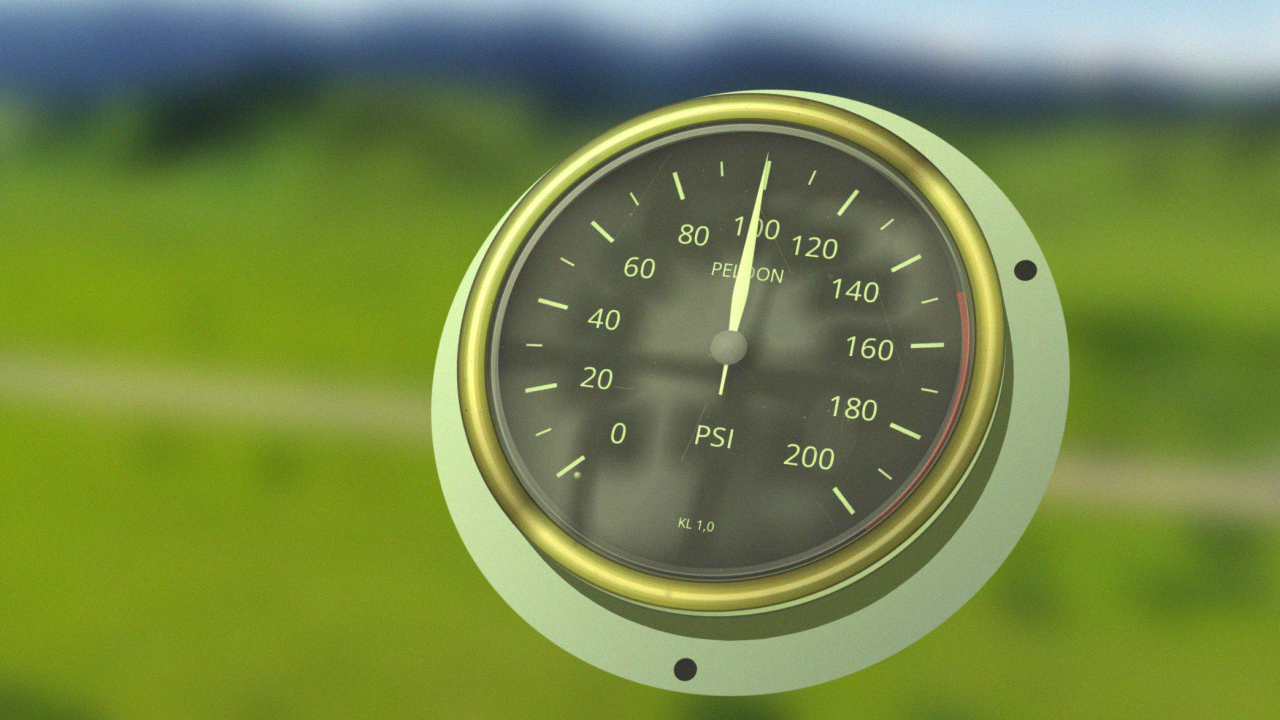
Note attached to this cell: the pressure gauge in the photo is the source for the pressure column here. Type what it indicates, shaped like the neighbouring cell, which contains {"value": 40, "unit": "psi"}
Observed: {"value": 100, "unit": "psi"}
